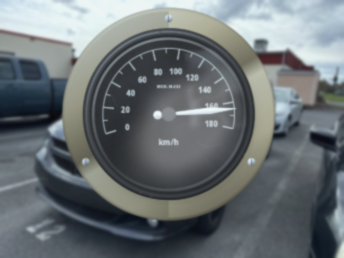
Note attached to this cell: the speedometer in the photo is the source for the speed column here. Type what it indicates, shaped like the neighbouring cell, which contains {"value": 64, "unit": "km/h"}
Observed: {"value": 165, "unit": "km/h"}
